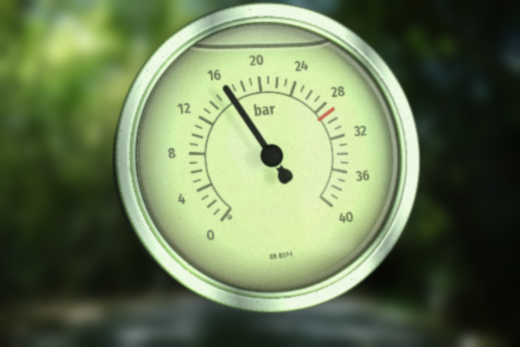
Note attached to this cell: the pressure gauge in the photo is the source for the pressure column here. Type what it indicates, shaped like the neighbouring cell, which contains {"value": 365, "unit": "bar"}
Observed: {"value": 16, "unit": "bar"}
